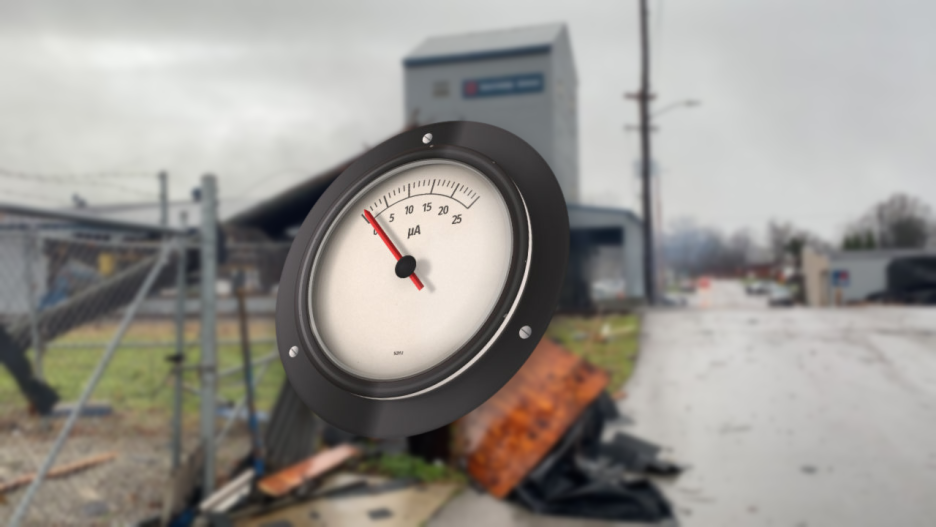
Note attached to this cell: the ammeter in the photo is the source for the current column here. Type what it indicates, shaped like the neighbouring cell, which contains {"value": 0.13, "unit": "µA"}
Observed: {"value": 1, "unit": "µA"}
